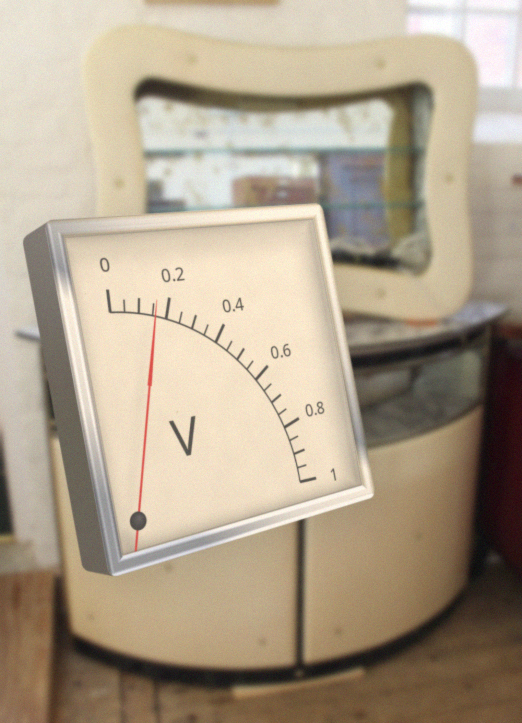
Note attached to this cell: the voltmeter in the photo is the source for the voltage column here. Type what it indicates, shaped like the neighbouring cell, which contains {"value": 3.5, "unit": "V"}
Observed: {"value": 0.15, "unit": "V"}
